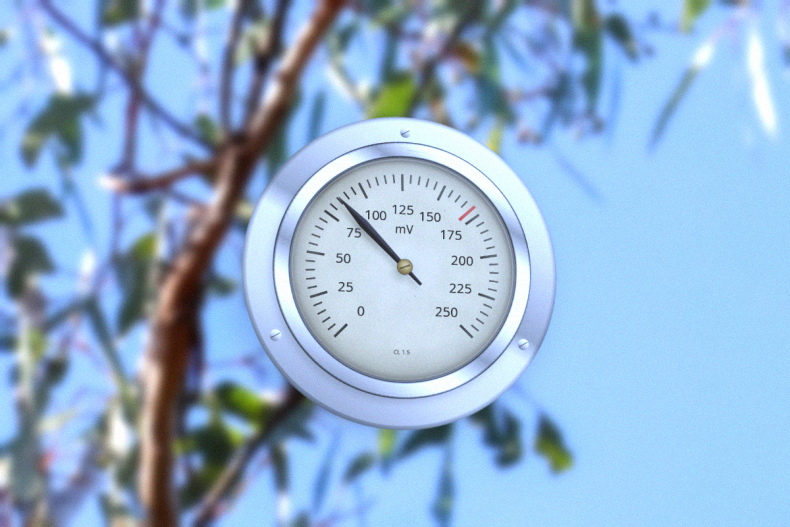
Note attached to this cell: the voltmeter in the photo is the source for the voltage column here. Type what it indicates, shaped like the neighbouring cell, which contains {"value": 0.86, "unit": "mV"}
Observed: {"value": 85, "unit": "mV"}
